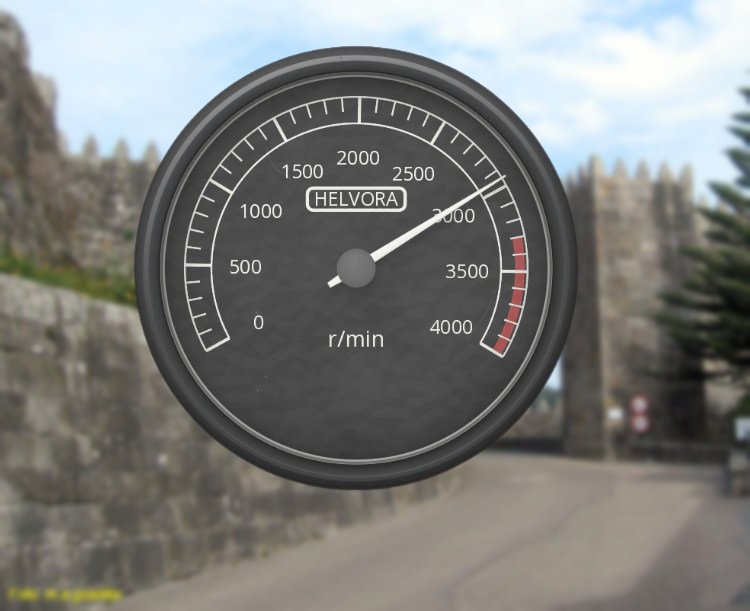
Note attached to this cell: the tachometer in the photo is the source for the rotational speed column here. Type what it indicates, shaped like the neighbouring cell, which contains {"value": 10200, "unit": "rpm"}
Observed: {"value": 2950, "unit": "rpm"}
